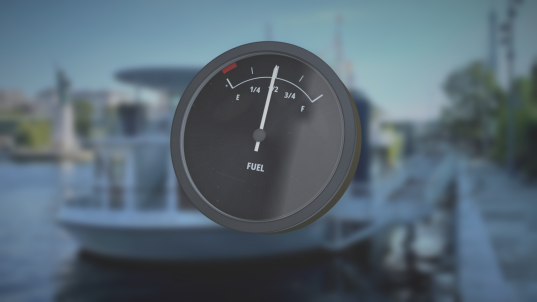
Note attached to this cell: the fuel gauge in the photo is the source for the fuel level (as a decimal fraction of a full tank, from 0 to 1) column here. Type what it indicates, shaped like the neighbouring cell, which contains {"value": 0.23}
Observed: {"value": 0.5}
